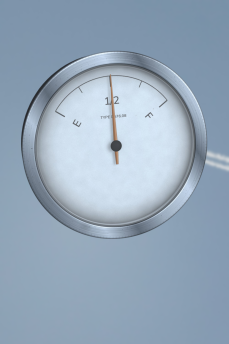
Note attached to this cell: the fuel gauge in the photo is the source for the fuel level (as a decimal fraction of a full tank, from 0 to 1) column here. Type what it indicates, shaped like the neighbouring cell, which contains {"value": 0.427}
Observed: {"value": 0.5}
